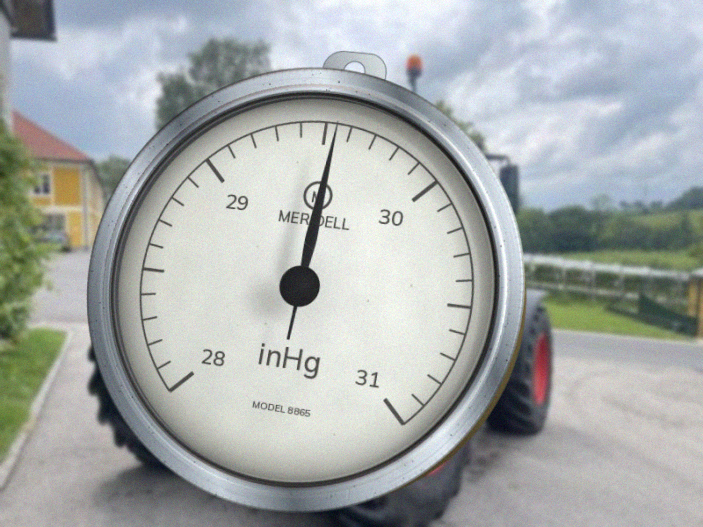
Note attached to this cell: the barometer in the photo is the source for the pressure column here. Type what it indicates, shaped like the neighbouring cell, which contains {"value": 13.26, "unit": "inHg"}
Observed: {"value": 29.55, "unit": "inHg"}
